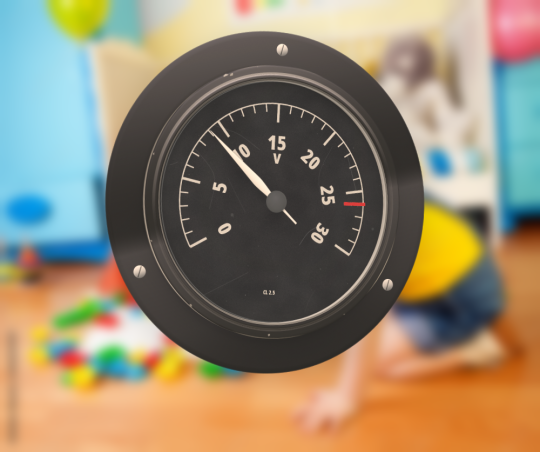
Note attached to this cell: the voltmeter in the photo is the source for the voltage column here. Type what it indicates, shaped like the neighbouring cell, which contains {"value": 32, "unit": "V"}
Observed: {"value": 9, "unit": "V"}
